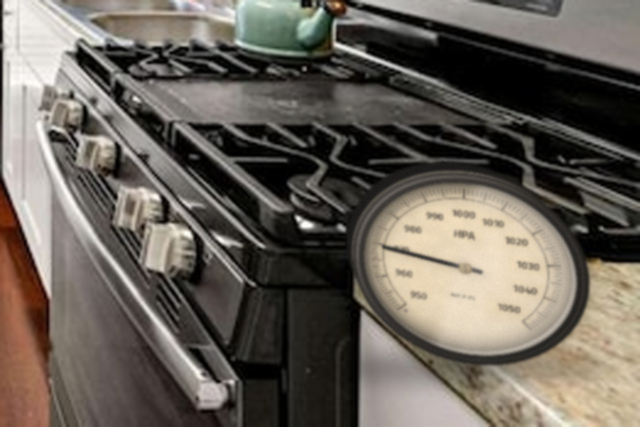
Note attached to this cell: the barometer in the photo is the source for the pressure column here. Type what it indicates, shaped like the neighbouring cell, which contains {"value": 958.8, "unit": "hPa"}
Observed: {"value": 970, "unit": "hPa"}
